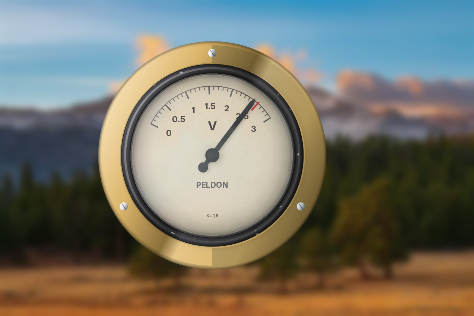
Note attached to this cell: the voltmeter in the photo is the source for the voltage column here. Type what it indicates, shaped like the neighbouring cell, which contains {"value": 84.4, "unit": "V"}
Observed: {"value": 2.5, "unit": "V"}
